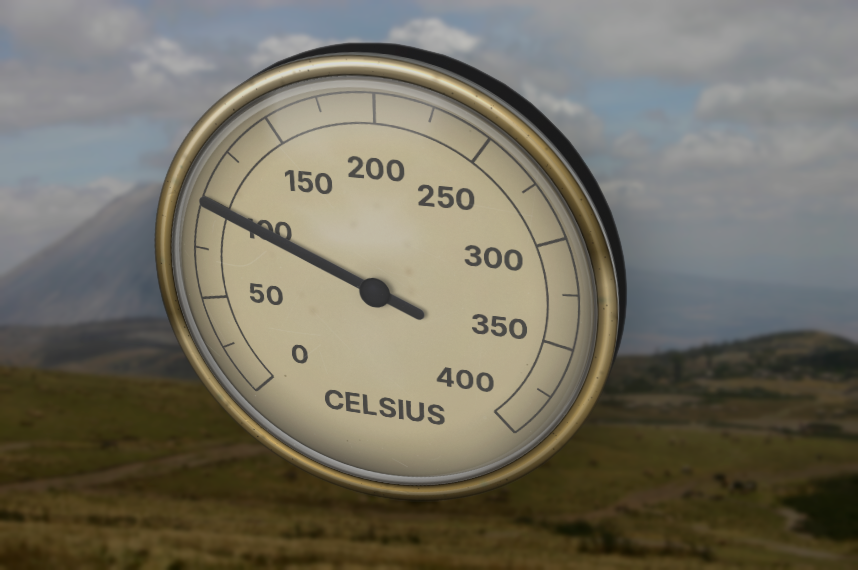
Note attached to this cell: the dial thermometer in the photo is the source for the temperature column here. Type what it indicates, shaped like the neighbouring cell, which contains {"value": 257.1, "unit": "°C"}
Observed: {"value": 100, "unit": "°C"}
